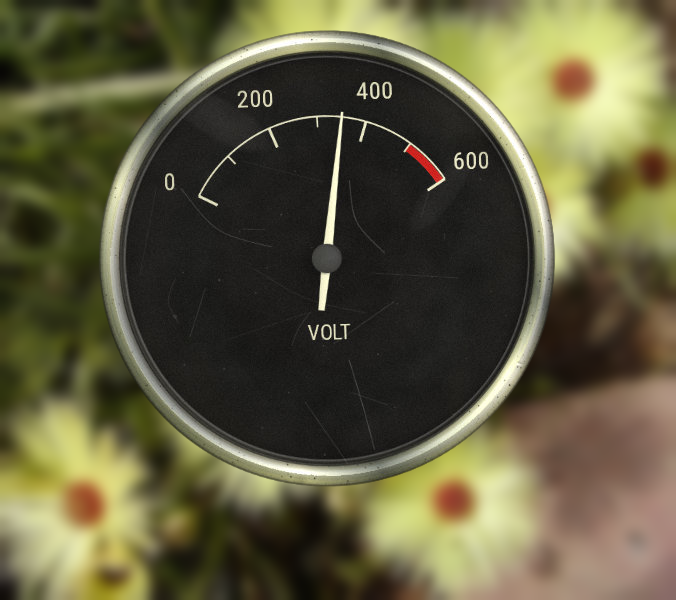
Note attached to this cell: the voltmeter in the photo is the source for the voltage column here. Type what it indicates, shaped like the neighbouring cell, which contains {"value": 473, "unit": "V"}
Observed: {"value": 350, "unit": "V"}
